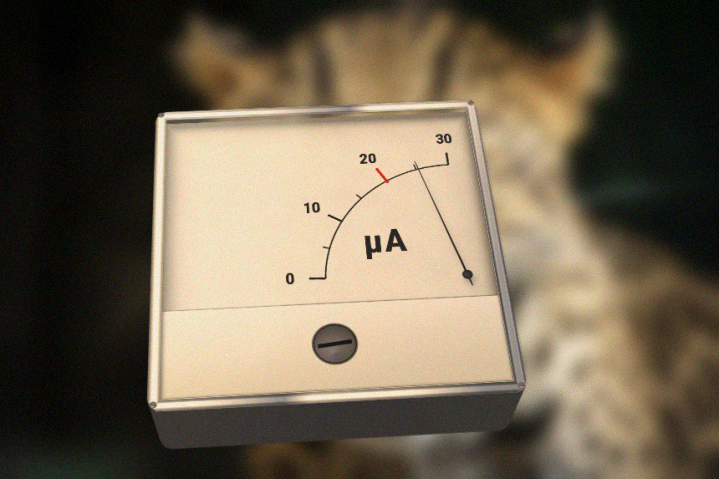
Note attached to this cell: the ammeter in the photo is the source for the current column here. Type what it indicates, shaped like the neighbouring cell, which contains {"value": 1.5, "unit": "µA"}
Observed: {"value": 25, "unit": "µA"}
